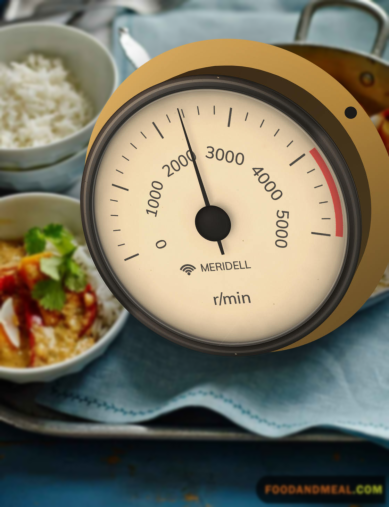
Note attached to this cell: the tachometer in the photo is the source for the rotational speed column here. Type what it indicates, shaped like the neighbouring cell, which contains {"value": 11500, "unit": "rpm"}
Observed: {"value": 2400, "unit": "rpm"}
